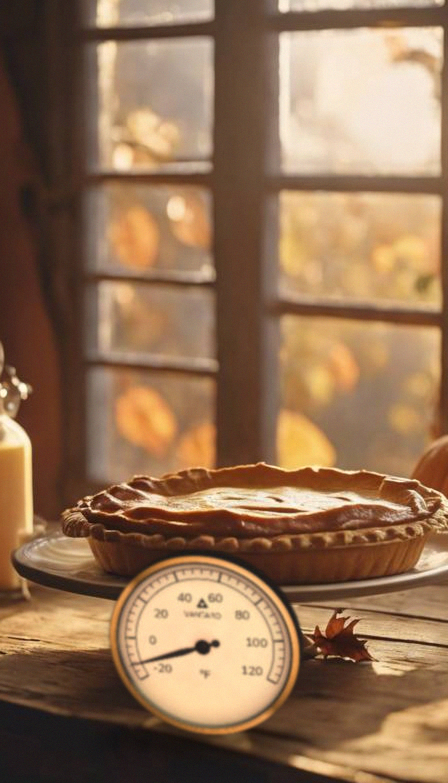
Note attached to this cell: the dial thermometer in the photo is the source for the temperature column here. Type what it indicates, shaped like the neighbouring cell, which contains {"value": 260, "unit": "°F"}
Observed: {"value": -12, "unit": "°F"}
